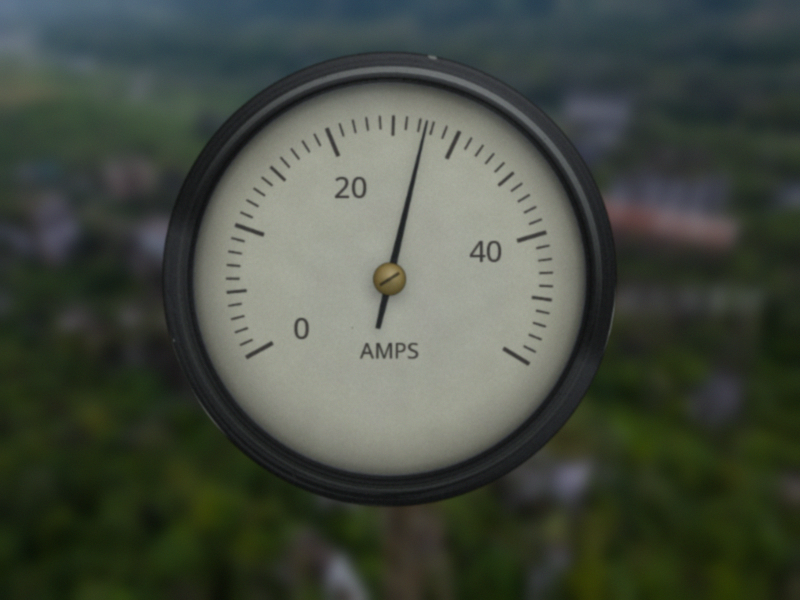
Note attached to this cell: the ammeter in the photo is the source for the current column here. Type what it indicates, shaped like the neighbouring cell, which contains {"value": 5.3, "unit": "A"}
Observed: {"value": 27.5, "unit": "A"}
